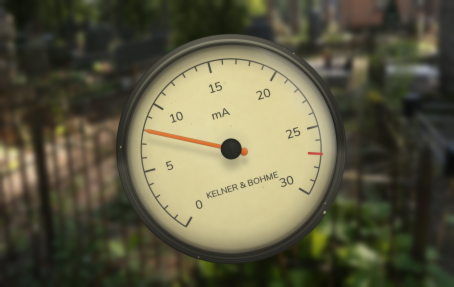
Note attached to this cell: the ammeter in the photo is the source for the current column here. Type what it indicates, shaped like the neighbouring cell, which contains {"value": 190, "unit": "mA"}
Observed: {"value": 8, "unit": "mA"}
